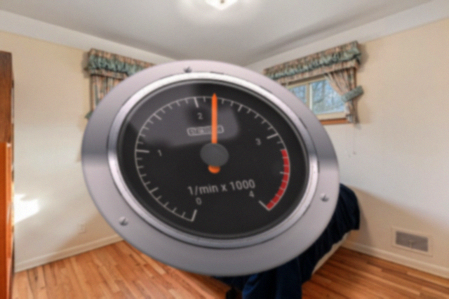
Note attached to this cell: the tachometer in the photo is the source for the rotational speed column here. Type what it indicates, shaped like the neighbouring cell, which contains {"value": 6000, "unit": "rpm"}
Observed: {"value": 2200, "unit": "rpm"}
